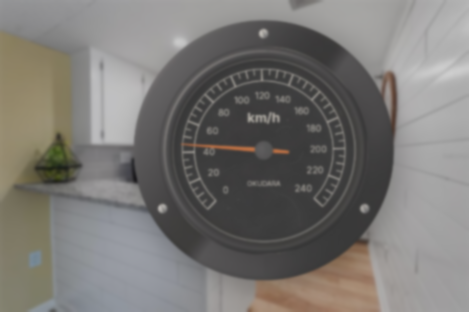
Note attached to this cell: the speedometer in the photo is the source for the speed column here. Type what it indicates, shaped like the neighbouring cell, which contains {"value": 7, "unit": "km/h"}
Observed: {"value": 45, "unit": "km/h"}
